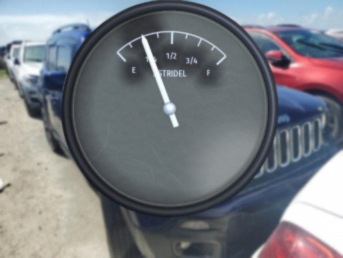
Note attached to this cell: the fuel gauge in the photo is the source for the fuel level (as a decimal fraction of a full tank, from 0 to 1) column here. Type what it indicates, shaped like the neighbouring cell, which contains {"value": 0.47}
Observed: {"value": 0.25}
